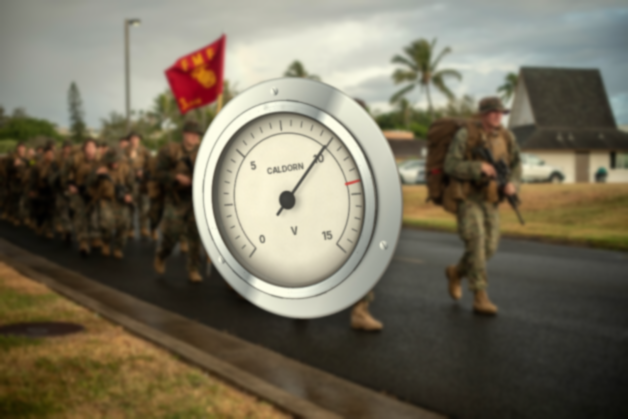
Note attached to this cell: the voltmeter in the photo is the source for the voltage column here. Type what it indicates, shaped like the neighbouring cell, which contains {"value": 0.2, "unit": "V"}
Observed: {"value": 10, "unit": "V"}
